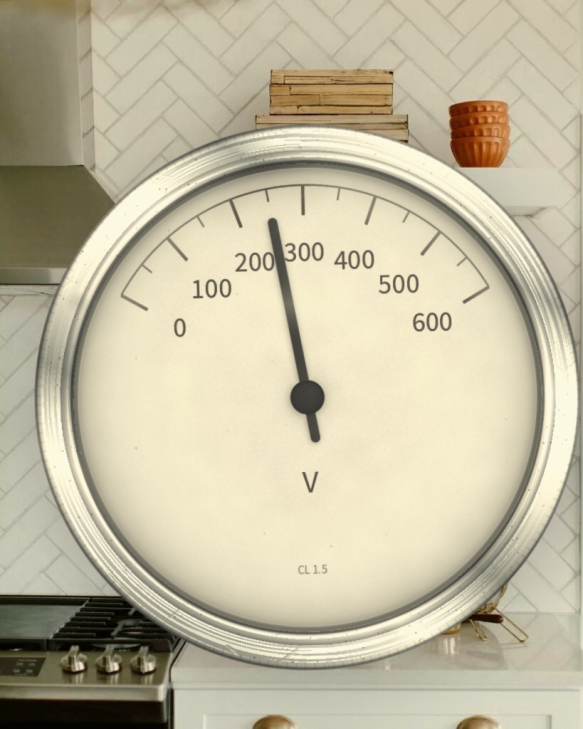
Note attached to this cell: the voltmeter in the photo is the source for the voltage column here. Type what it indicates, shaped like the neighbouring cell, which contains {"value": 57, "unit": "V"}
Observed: {"value": 250, "unit": "V"}
